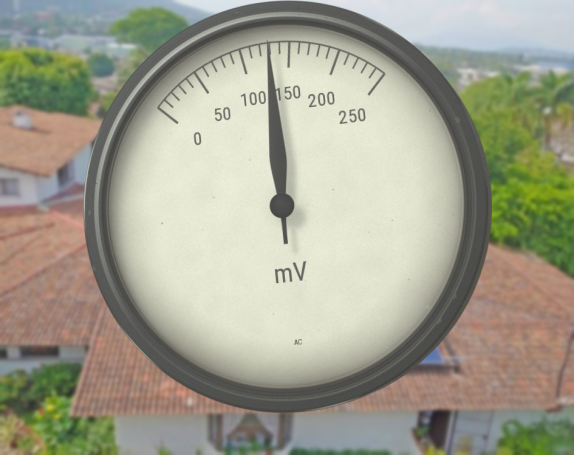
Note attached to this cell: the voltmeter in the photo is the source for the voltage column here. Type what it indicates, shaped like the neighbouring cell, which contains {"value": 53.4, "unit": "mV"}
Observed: {"value": 130, "unit": "mV"}
